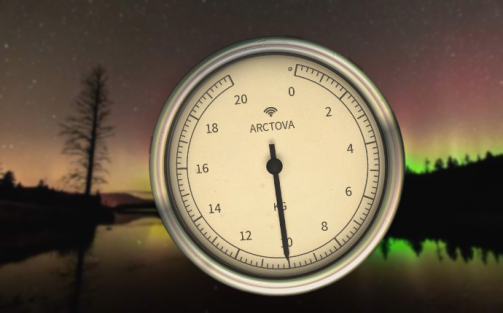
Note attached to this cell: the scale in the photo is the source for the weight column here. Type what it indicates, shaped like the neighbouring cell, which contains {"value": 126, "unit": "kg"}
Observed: {"value": 10, "unit": "kg"}
